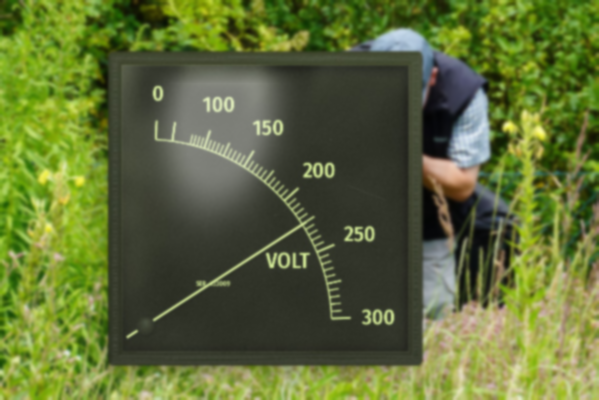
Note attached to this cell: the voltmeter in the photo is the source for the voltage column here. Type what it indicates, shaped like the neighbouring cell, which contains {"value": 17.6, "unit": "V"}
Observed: {"value": 225, "unit": "V"}
